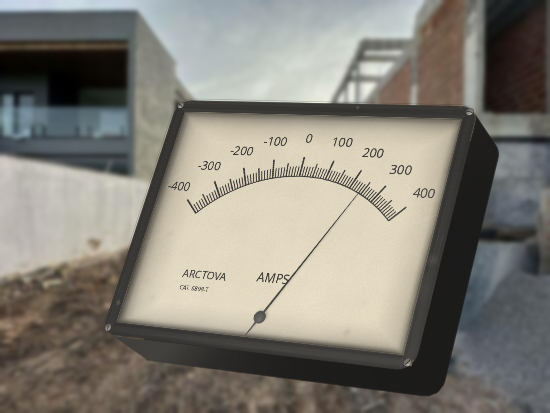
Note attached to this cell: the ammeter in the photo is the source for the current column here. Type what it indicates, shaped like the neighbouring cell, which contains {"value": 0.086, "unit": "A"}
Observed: {"value": 250, "unit": "A"}
